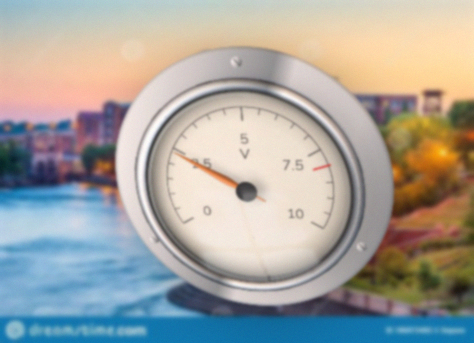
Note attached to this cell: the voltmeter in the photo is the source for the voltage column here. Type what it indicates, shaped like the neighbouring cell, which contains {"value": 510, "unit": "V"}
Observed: {"value": 2.5, "unit": "V"}
